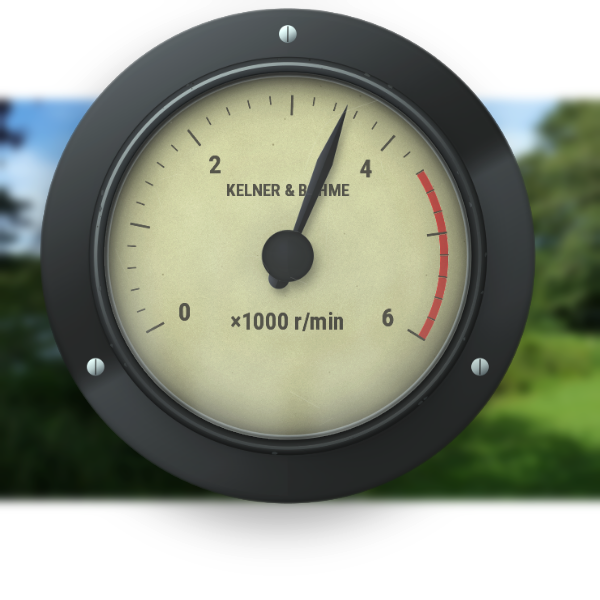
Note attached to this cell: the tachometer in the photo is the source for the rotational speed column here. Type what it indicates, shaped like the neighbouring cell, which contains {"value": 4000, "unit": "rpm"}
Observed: {"value": 3500, "unit": "rpm"}
